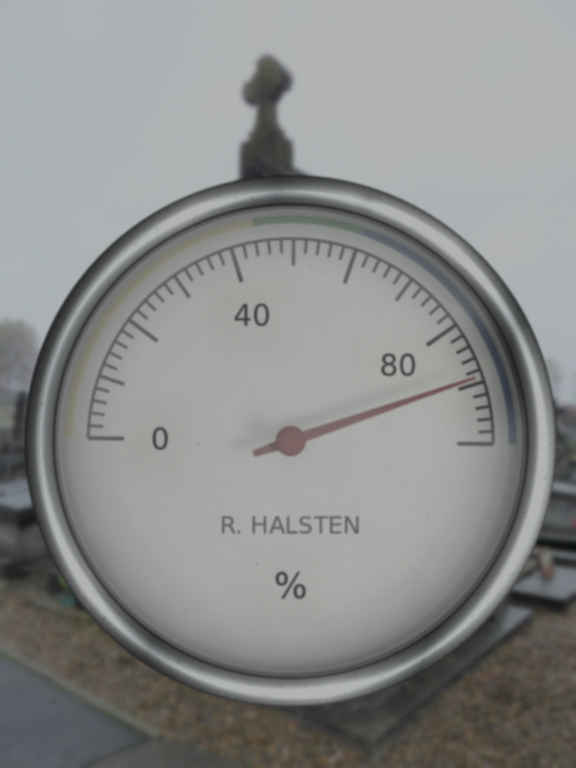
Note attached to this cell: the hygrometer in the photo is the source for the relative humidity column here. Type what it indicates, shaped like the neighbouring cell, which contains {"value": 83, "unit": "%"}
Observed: {"value": 89, "unit": "%"}
